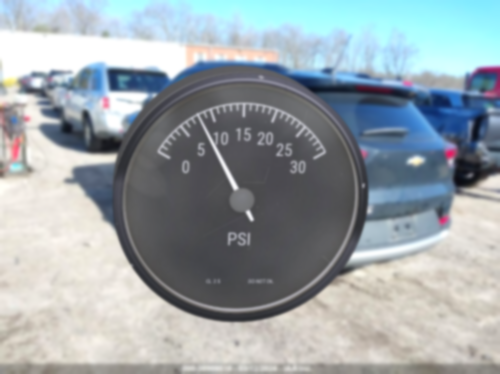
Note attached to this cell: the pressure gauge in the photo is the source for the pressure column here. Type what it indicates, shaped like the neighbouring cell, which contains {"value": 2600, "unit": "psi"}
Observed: {"value": 8, "unit": "psi"}
